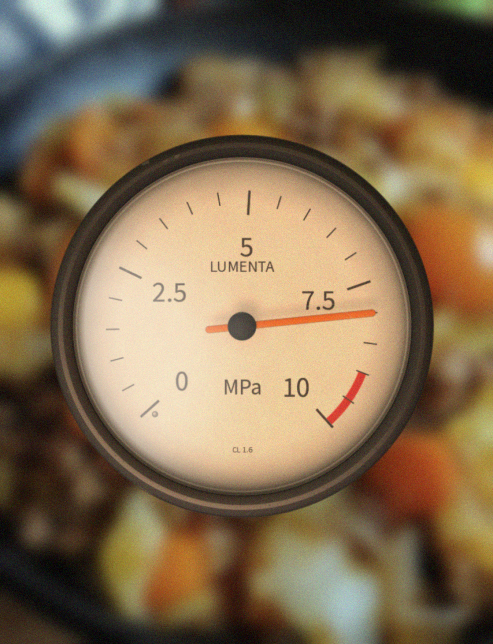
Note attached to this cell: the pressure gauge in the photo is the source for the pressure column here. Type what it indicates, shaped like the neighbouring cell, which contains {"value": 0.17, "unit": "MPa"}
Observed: {"value": 8, "unit": "MPa"}
